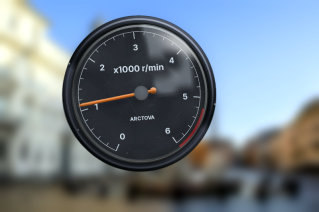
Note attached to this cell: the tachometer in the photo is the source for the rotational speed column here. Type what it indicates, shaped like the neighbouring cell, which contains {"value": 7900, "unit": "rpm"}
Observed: {"value": 1100, "unit": "rpm"}
